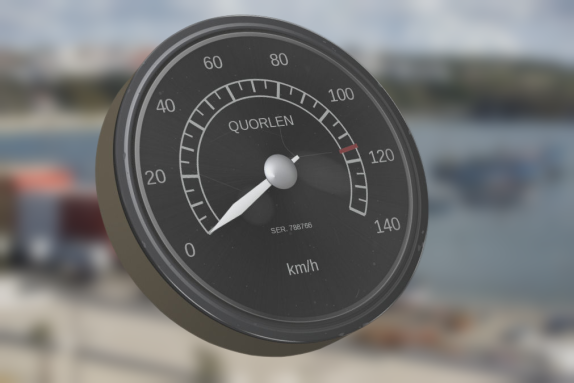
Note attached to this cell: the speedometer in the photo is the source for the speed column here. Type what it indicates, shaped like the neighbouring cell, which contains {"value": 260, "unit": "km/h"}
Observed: {"value": 0, "unit": "km/h"}
